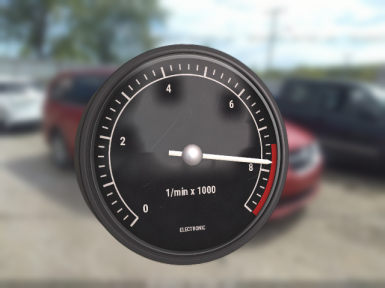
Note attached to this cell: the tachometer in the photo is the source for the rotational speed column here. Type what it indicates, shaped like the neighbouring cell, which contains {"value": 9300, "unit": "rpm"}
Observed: {"value": 7800, "unit": "rpm"}
